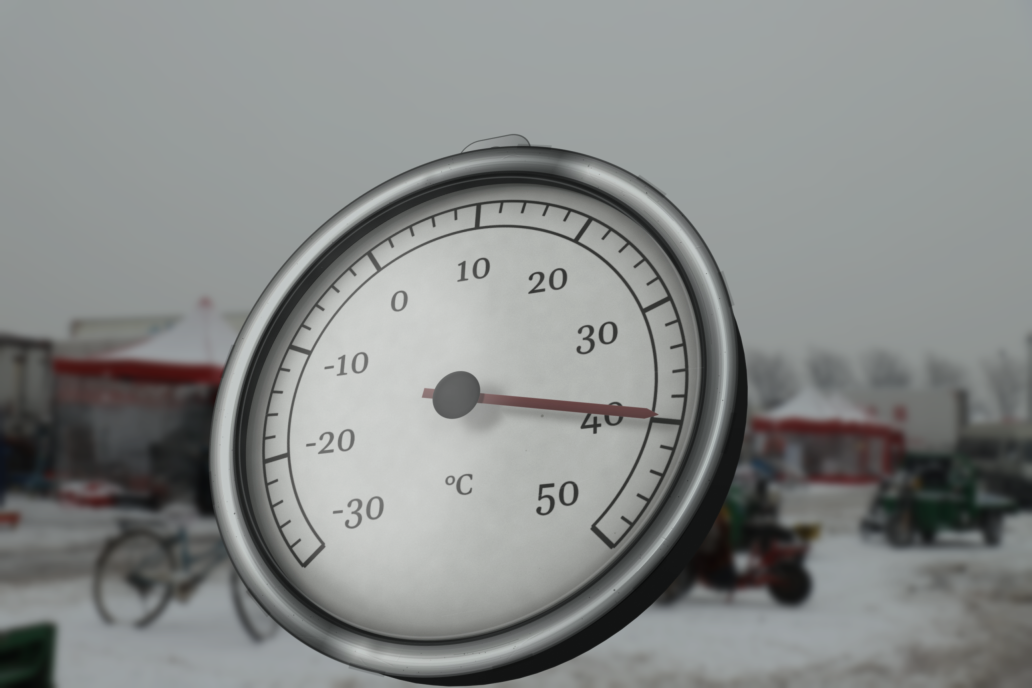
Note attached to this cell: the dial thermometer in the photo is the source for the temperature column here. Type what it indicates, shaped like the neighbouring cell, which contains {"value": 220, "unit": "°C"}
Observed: {"value": 40, "unit": "°C"}
